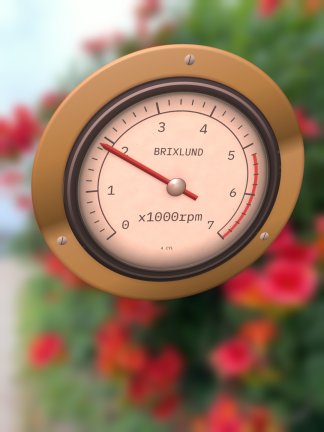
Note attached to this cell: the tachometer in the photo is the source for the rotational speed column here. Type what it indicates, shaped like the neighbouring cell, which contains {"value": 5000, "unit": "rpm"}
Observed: {"value": 1900, "unit": "rpm"}
